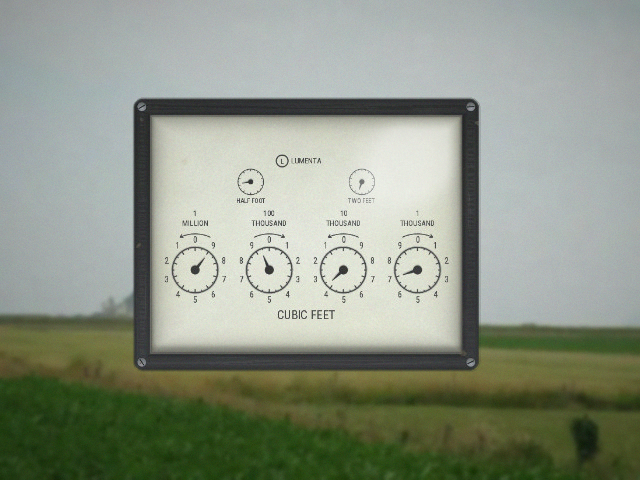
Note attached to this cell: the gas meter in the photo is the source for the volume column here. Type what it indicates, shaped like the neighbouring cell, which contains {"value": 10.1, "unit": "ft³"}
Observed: {"value": 893700, "unit": "ft³"}
